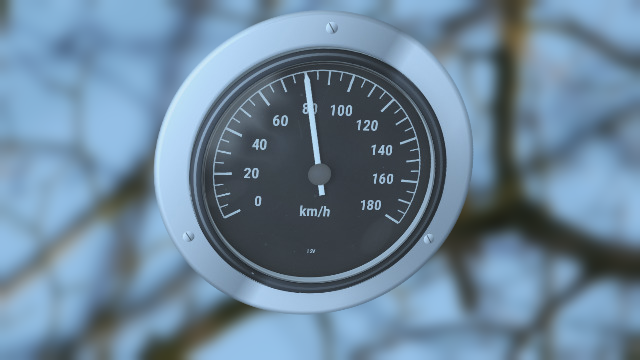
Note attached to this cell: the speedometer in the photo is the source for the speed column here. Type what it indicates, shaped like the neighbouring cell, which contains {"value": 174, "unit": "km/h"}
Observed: {"value": 80, "unit": "km/h"}
